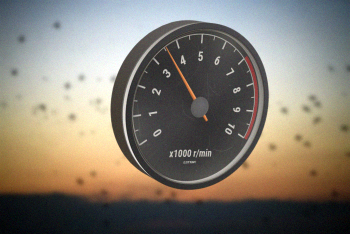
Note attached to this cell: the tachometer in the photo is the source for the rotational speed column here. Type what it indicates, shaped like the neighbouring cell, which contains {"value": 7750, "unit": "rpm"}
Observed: {"value": 3500, "unit": "rpm"}
